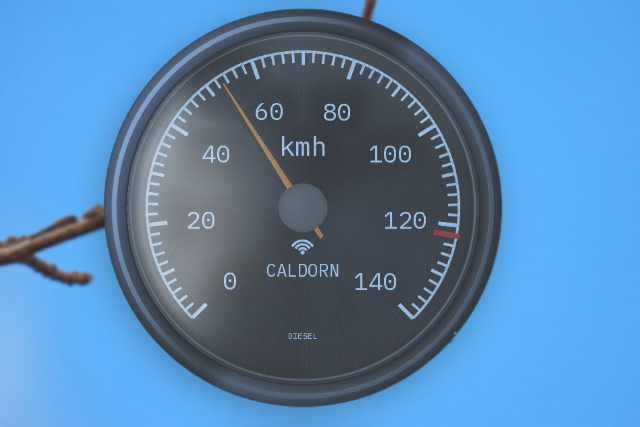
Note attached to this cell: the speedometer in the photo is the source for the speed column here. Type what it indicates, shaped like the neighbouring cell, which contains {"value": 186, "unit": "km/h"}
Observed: {"value": 53, "unit": "km/h"}
